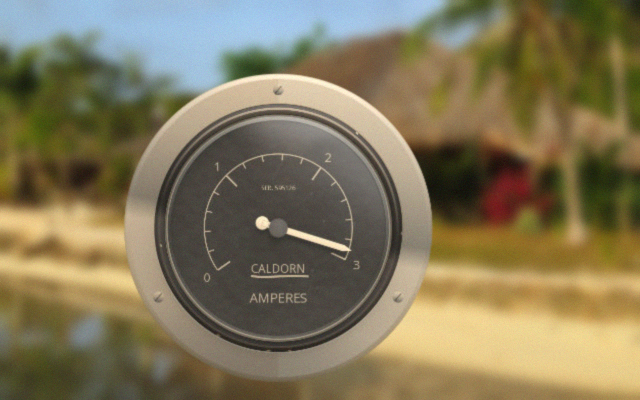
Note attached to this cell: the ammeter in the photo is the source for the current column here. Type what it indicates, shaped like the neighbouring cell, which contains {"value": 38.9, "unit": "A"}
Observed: {"value": 2.9, "unit": "A"}
